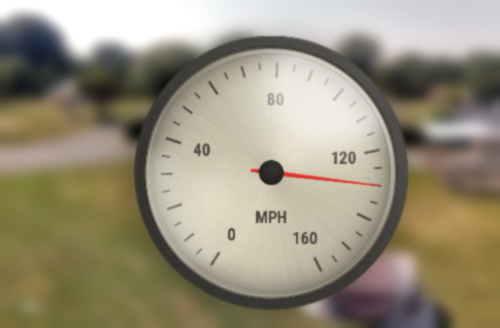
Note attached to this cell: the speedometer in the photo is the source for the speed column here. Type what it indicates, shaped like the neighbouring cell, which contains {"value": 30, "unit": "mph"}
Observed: {"value": 130, "unit": "mph"}
